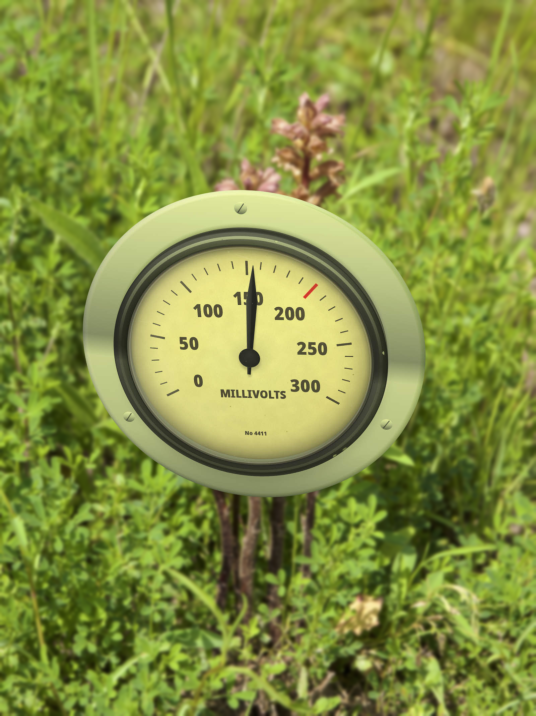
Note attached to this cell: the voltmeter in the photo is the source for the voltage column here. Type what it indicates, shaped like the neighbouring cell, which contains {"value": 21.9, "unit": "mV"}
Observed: {"value": 155, "unit": "mV"}
